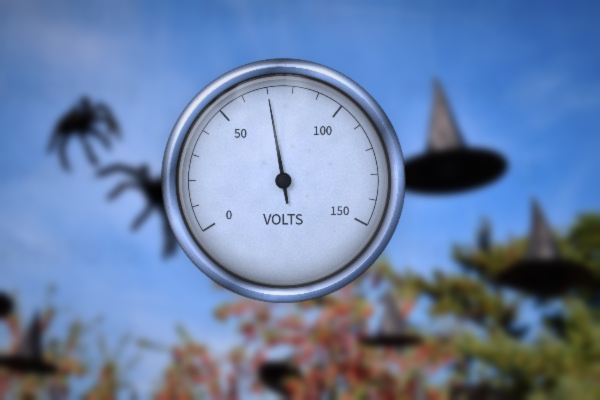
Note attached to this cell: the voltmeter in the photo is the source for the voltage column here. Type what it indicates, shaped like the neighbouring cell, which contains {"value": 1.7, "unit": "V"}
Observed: {"value": 70, "unit": "V"}
